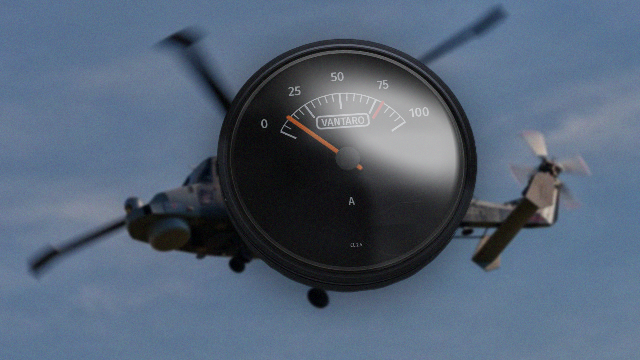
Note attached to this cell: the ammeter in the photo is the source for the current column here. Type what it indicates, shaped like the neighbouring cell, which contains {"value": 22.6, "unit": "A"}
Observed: {"value": 10, "unit": "A"}
